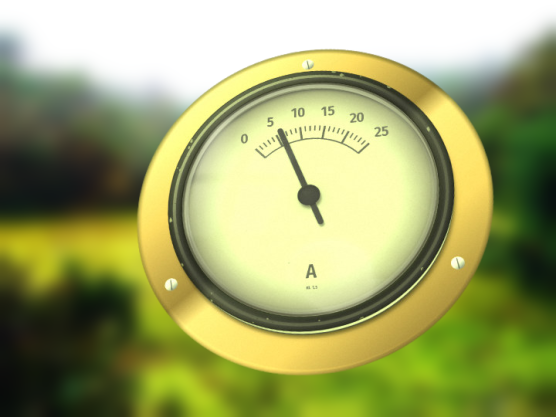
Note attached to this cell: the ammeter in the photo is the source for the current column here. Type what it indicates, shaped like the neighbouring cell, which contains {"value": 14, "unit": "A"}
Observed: {"value": 6, "unit": "A"}
